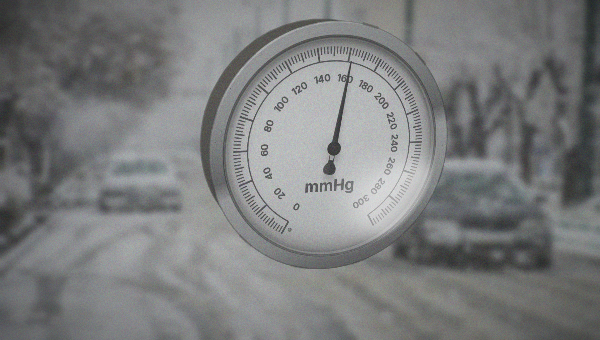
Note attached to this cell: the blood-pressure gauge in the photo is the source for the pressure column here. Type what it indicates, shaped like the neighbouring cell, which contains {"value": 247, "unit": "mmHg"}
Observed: {"value": 160, "unit": "mmHg"}
